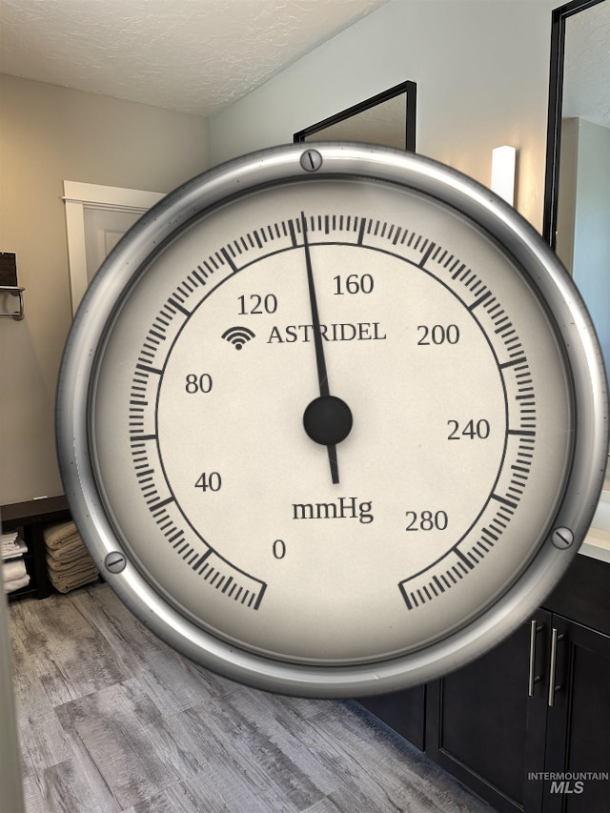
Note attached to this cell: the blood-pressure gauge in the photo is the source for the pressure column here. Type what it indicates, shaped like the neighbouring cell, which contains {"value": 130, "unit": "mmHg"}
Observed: {"value": 144, "unit": "mmHg"}
